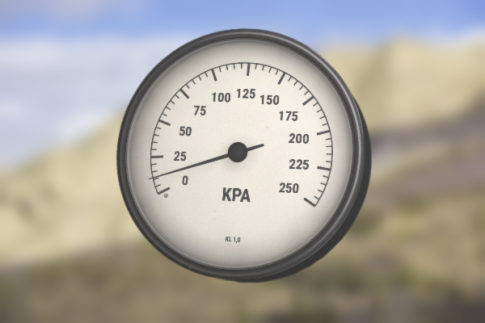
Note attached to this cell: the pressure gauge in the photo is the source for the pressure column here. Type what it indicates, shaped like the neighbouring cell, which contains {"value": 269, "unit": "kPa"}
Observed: {"value": 10, "unit": "kPa"}
